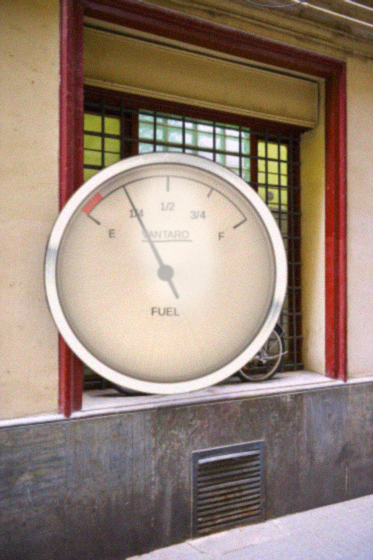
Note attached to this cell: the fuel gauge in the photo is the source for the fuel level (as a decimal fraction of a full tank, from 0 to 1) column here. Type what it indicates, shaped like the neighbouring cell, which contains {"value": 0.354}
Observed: {"value": 0.25}
